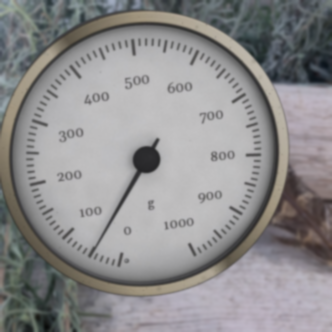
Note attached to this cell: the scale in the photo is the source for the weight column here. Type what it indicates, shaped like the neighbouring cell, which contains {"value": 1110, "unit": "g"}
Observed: {"value": 50, "unit": "g"}
